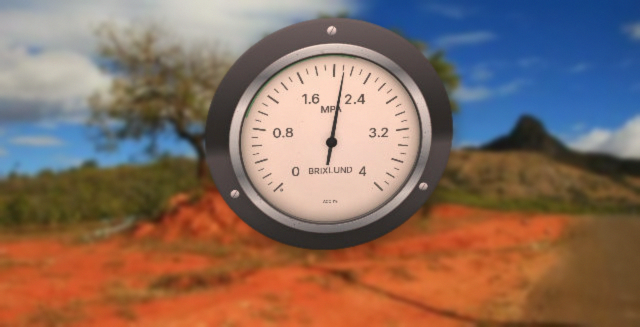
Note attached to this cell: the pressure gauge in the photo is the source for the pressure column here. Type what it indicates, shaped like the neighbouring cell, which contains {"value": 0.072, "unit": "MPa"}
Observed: {"value": 2.1, "unit": "MPa"}
